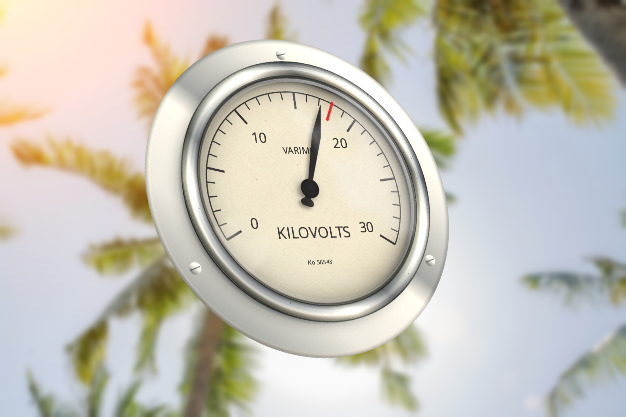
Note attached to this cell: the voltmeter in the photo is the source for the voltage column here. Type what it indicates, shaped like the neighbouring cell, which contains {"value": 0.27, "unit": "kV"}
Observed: {"value": 17, "unit": "kV"}
